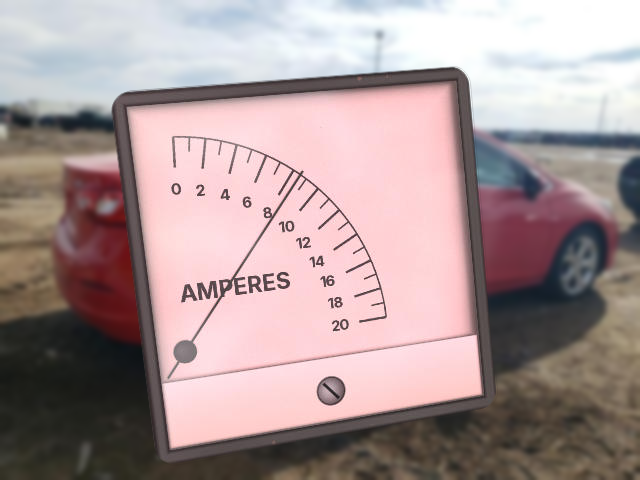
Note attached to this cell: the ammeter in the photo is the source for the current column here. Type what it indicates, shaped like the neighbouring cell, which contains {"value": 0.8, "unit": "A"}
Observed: {"value": 8.5, "unit": "A"}
